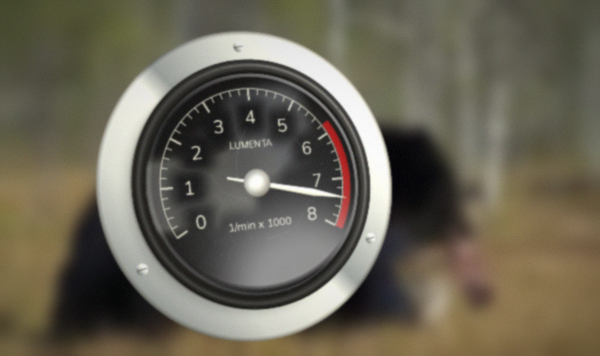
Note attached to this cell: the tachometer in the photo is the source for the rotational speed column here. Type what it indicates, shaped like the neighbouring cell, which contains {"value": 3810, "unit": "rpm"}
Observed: {"value": 7400, "unit": "rpm"}
